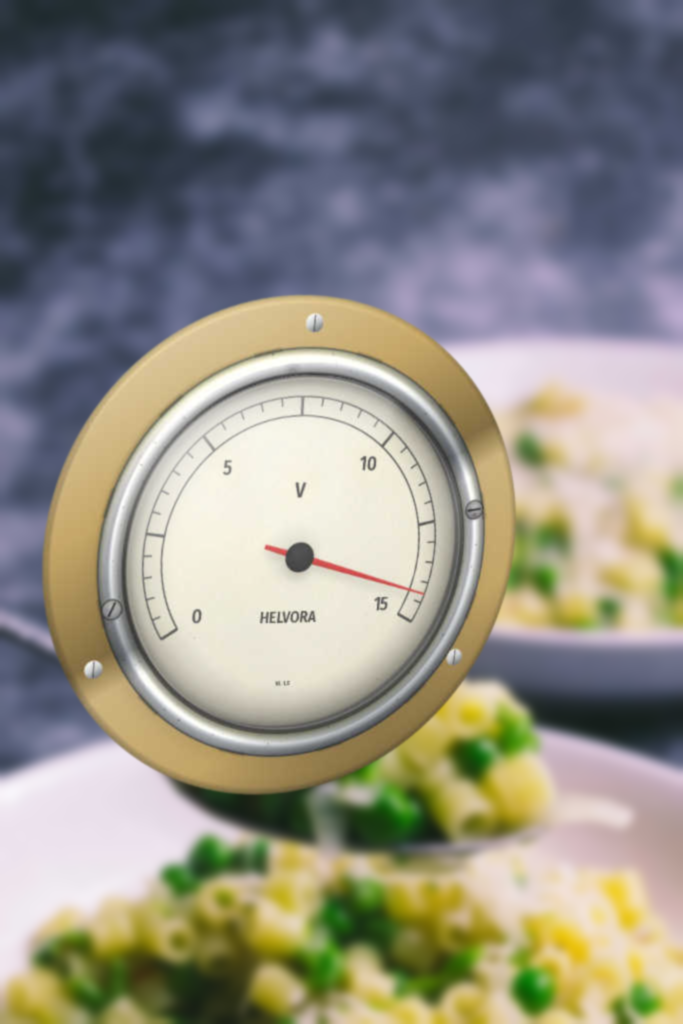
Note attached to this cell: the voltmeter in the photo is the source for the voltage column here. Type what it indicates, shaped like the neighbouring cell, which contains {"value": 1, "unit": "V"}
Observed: {"value": 14.25, "unit": "V"}
